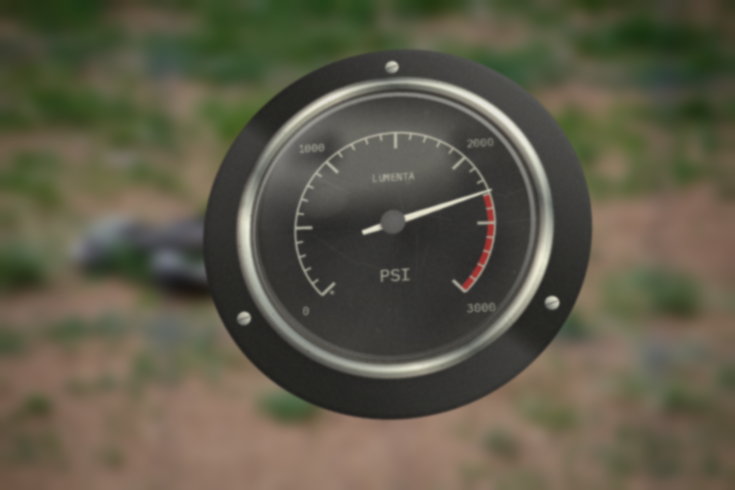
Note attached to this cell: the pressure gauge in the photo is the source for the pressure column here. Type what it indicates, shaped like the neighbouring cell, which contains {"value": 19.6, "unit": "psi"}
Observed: {"value": 2300, "unit": "psi"}
